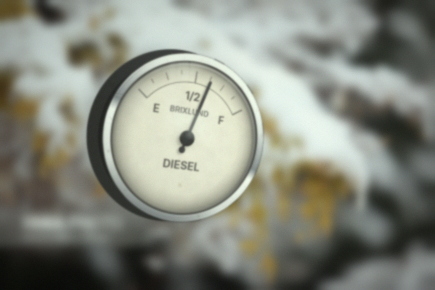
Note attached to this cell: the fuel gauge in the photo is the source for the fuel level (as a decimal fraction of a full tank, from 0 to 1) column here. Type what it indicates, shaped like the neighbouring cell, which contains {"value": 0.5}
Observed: {"value": 0.625}
